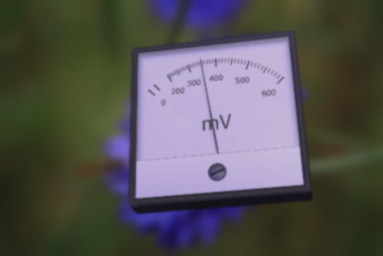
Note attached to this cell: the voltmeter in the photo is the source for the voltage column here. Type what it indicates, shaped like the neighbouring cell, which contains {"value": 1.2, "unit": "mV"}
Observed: {"value": 350, "unit": "mV"}
